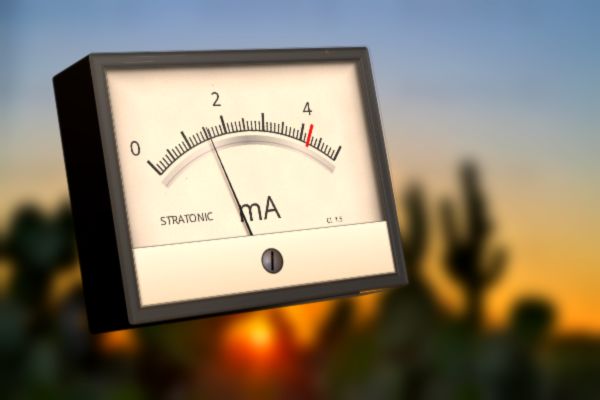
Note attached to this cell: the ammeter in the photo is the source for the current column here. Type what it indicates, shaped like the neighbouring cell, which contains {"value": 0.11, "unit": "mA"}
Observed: {"value": 1.5, "unit": "mA"}
